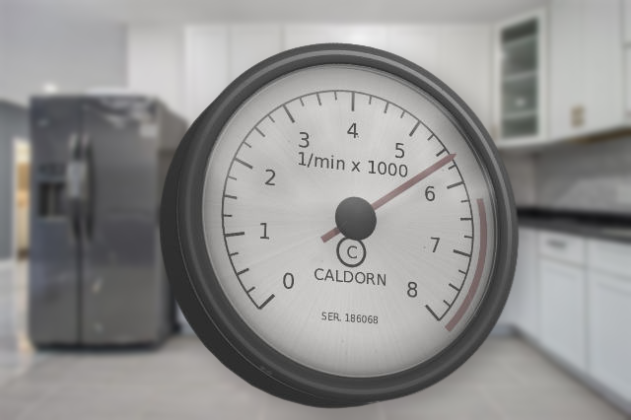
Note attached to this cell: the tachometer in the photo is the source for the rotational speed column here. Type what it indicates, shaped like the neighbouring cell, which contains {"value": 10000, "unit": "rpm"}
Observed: {"value": 5625, "unit": "rpm"}
